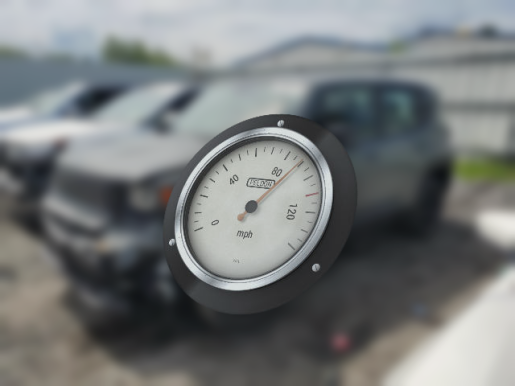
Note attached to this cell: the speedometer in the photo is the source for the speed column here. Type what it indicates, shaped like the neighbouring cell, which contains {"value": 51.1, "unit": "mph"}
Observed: {"value": 90, "unit": "mph"}
